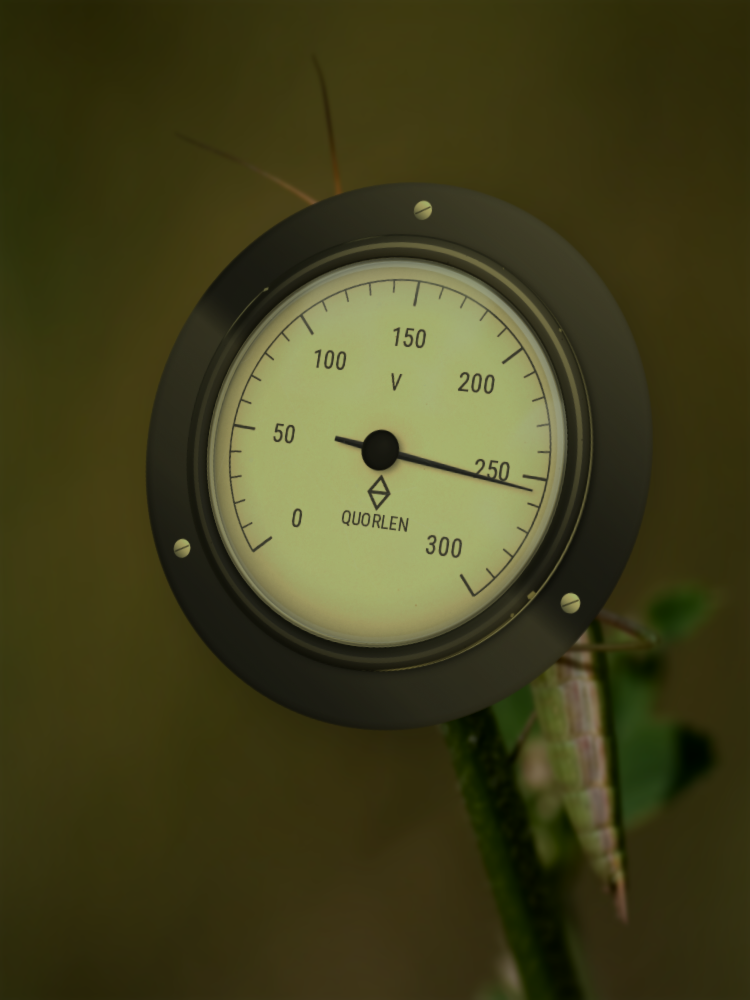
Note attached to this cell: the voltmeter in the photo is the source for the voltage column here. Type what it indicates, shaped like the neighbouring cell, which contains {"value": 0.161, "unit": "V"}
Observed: {"value": 255, "unit": "V"}
